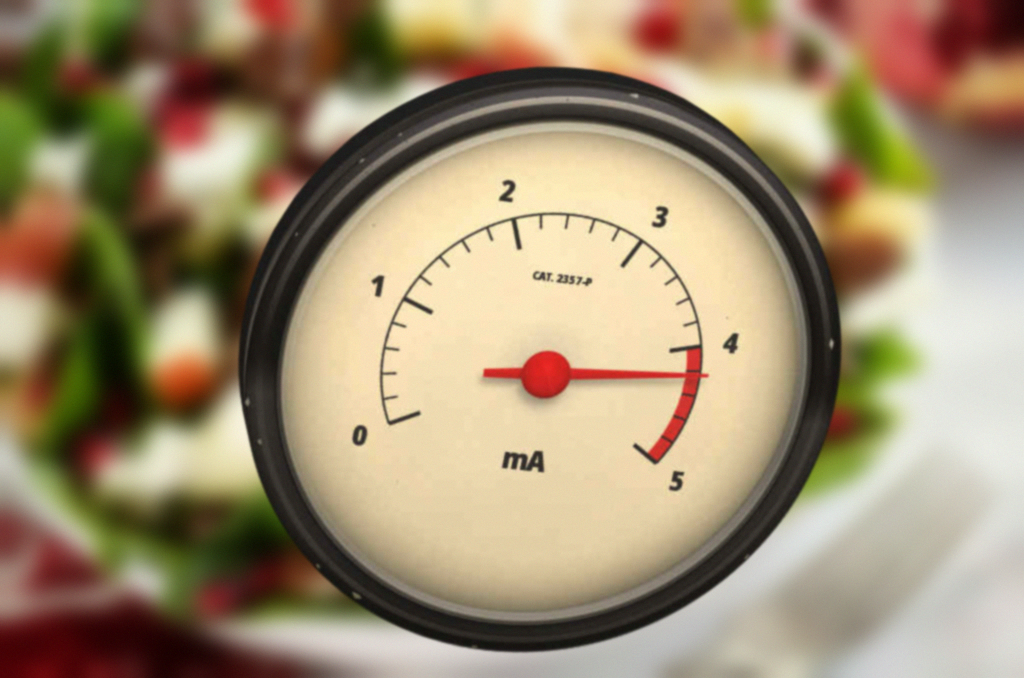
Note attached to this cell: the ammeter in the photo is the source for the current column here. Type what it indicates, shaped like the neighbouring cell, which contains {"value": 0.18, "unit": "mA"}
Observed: {"value": 4.2, "unit": "mA"}
